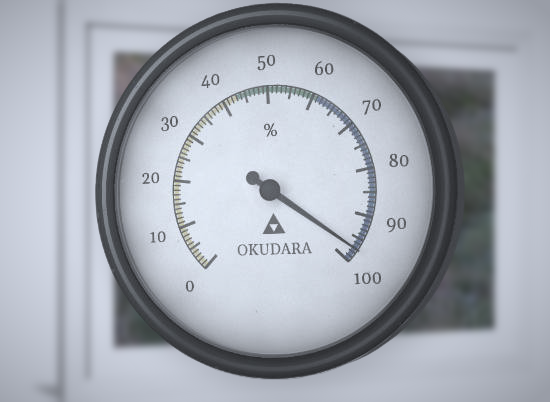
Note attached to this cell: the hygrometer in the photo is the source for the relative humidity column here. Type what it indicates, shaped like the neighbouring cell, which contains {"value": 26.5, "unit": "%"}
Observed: {"value": 97, "unit": "%"}
